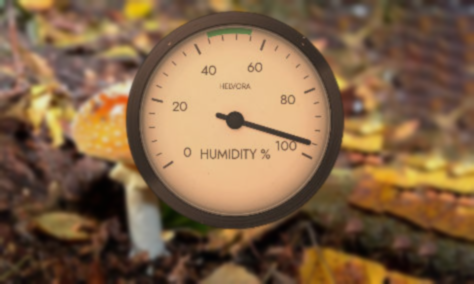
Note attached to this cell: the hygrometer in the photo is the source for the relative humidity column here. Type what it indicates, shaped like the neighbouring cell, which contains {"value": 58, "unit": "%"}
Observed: {"value": 96, "unit": "%"}
